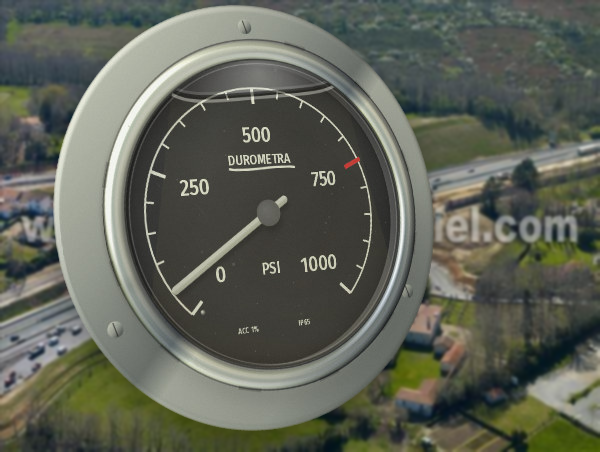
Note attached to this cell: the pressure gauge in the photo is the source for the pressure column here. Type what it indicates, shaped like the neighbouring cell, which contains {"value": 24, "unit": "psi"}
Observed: {"value": 50, "unit": "psi"}
